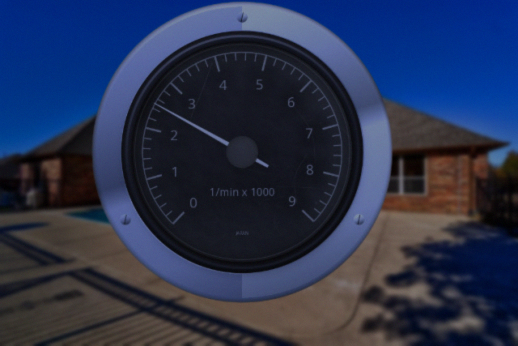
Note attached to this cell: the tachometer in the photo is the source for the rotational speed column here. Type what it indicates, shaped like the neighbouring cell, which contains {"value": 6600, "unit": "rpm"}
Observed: {"value": 2500, "unit": "rpm"}
